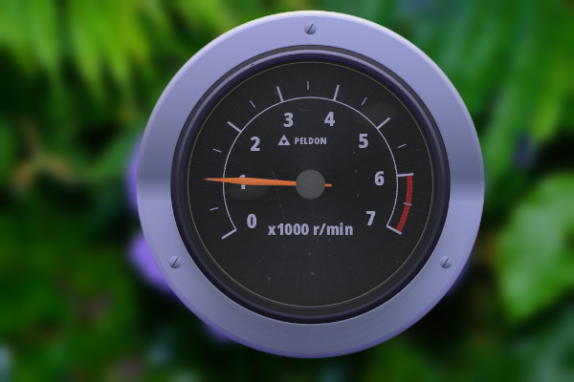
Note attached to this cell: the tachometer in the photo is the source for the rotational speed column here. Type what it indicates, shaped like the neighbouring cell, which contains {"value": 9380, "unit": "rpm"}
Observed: {"value": 1000, "unit": "rpm"}
